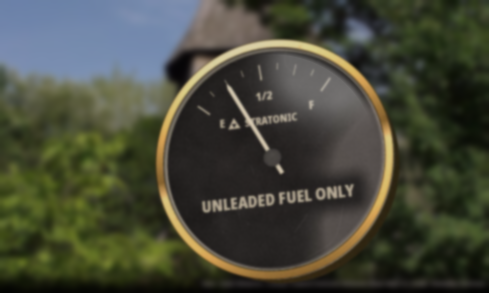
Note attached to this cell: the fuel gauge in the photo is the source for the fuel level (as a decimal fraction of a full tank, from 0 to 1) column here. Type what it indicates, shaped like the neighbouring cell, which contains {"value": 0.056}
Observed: {"value": 0.25}
